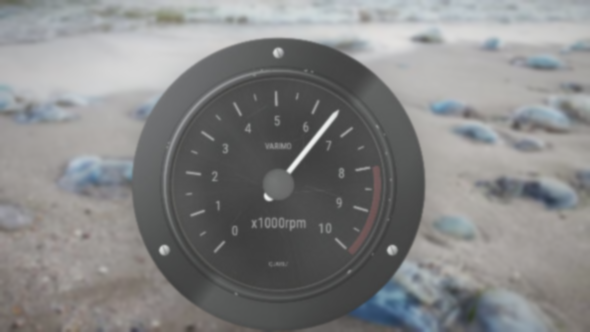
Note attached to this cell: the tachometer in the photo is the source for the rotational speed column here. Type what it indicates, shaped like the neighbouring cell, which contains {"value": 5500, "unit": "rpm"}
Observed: {"value": 6500, "unit": "rpm"}
